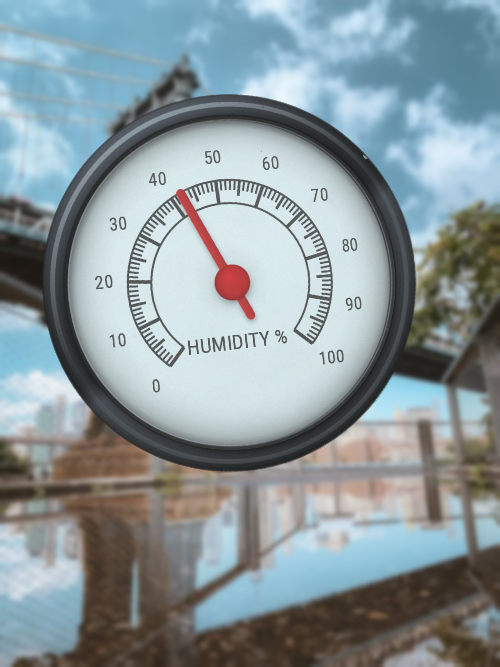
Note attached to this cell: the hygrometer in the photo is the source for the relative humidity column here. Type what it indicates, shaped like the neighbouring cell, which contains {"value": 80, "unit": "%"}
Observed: {"value": 42, "unit": "%"}
